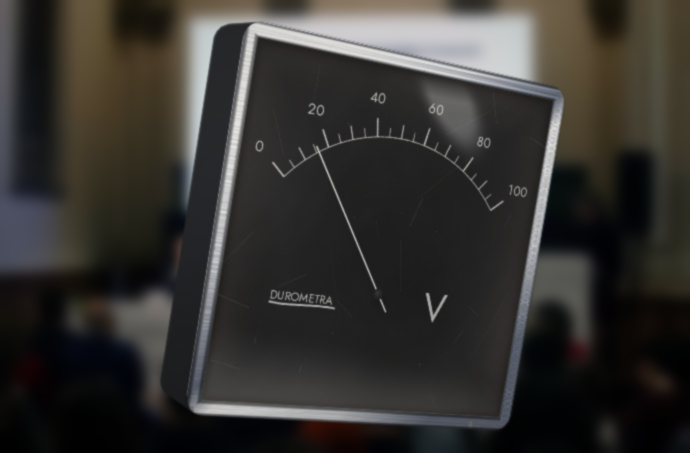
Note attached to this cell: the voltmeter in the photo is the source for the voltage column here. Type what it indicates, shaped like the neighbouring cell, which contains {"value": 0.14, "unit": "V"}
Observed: {"value": 15, "unit": "V"}
